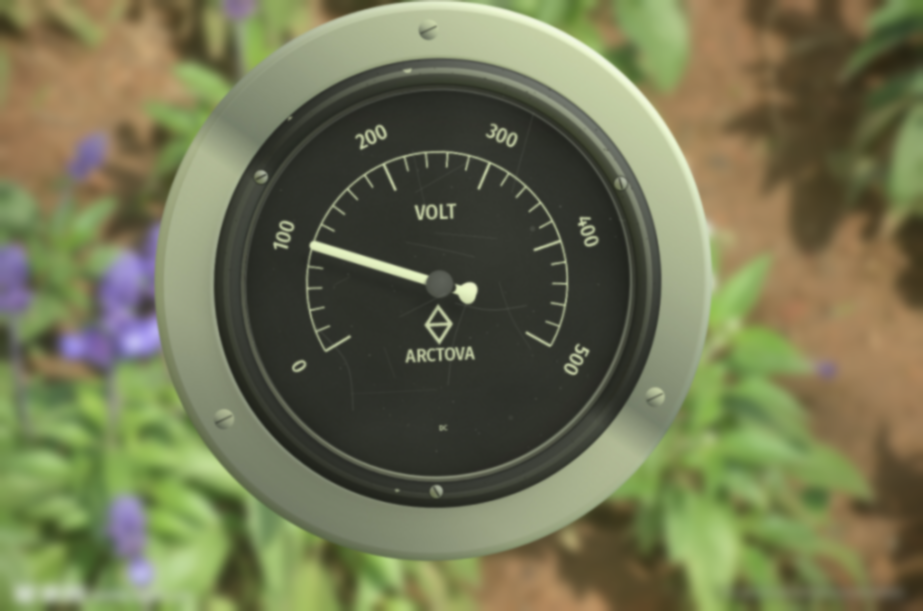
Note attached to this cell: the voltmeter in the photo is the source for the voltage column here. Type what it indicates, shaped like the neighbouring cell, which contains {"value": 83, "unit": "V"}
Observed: {"value": 100, "unit": "V"}
